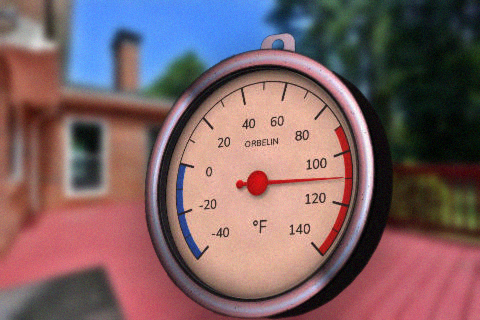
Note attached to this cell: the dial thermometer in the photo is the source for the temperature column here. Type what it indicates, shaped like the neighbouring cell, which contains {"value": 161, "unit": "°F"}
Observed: {"value": 110, "unit": "°F"}
